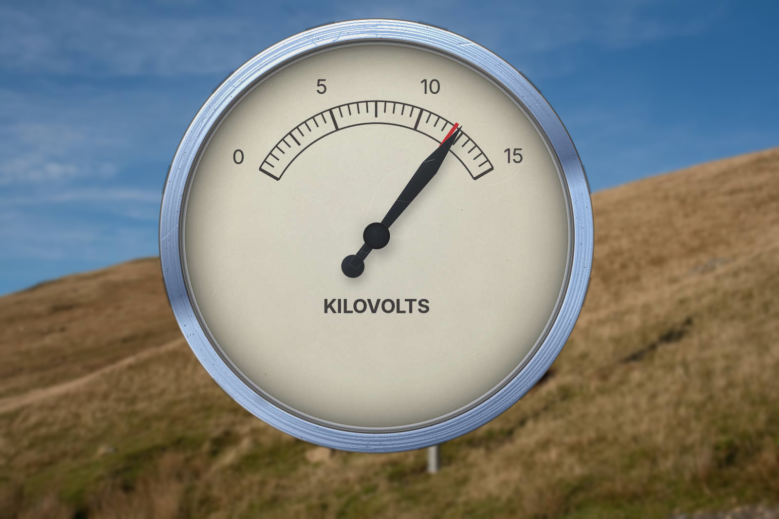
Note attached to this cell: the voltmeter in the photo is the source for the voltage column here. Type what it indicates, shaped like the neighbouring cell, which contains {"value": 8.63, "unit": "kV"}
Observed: {"value": 12.25, "unit": "kV"}
